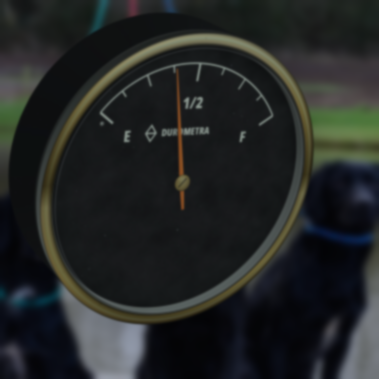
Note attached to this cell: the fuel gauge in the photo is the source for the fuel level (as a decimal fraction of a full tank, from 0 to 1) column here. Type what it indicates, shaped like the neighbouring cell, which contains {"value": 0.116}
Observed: {"value": 0.375}
